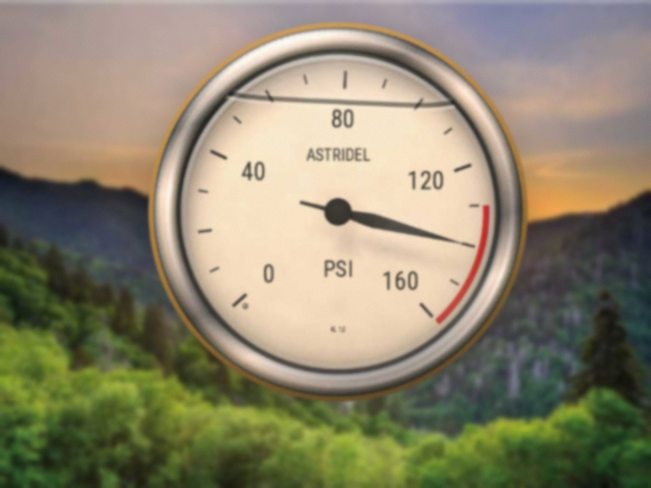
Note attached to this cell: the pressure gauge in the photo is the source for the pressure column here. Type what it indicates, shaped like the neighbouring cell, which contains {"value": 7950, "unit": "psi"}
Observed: {"value": 140, "unit": "psi"}
